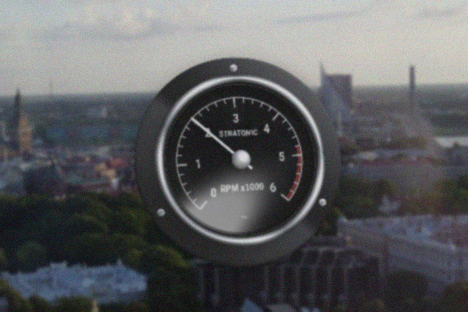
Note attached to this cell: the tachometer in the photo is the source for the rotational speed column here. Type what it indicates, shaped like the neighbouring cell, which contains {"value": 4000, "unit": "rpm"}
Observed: {"value": 2000, "unit": "rpm"}
